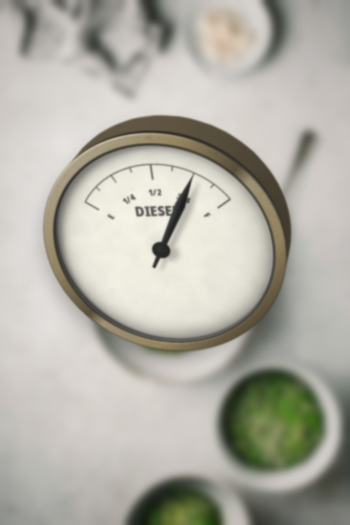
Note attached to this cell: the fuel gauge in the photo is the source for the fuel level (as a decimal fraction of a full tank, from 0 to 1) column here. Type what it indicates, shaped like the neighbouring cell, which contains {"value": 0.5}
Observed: {"value": 0.75}
